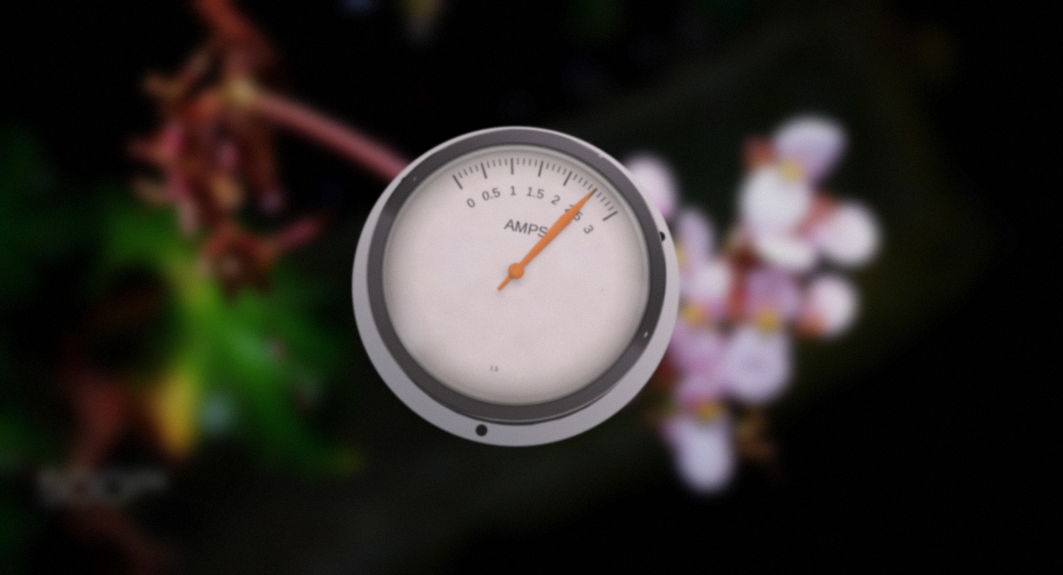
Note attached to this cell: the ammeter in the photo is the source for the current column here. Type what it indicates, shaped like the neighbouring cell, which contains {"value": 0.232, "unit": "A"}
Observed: {"value": 2.5, "unit": "A"}
